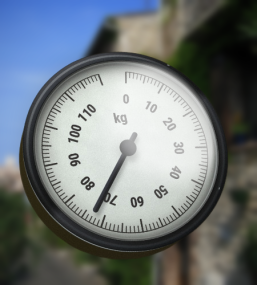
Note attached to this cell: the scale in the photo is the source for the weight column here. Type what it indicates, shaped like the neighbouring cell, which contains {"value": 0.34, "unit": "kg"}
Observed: {"value": 73, "unit": "kg"}
